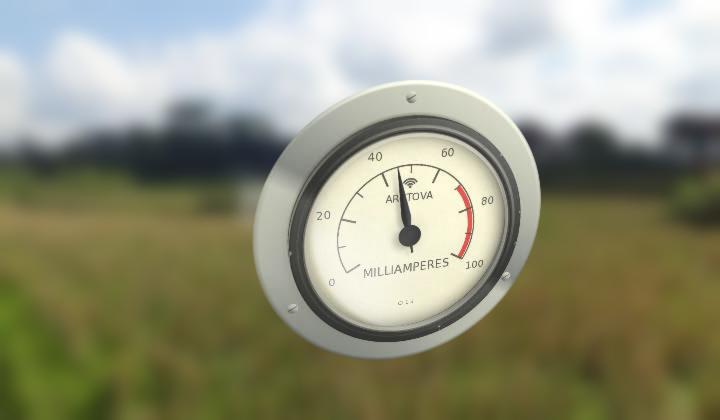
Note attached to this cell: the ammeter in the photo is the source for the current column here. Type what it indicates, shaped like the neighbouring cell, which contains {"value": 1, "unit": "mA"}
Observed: {"value": 45, "unit": "mA"}
